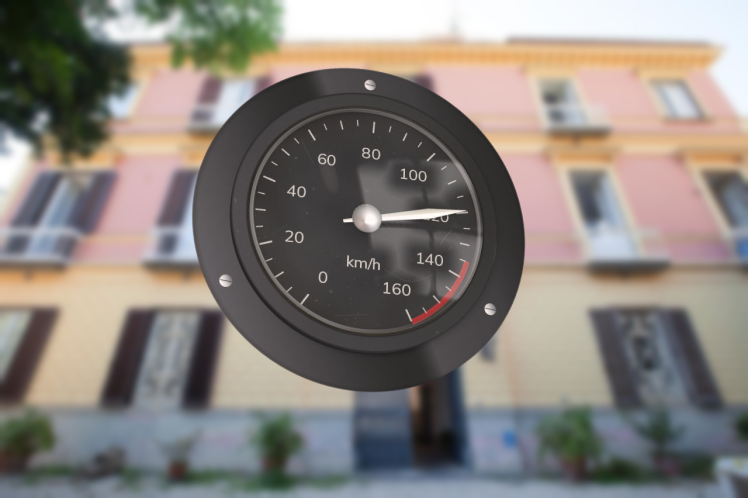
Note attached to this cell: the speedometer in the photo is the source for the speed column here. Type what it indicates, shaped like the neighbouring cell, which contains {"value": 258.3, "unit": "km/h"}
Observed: {"value": 120, "unit": "km/h"}
